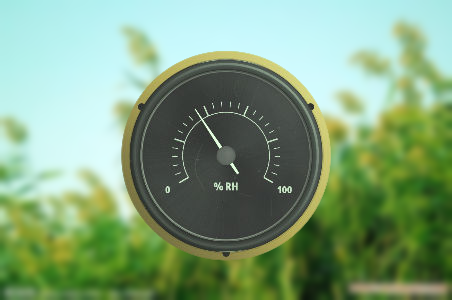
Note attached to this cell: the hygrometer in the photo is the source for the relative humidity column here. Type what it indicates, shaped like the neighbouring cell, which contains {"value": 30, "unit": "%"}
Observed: {"value": 36, "unit": "%"}
